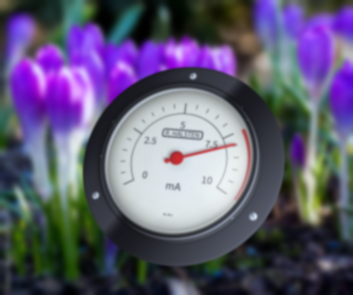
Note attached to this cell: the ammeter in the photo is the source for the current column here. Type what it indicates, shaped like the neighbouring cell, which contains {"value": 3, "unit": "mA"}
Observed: {"value": 8, "unit": "mA"}
